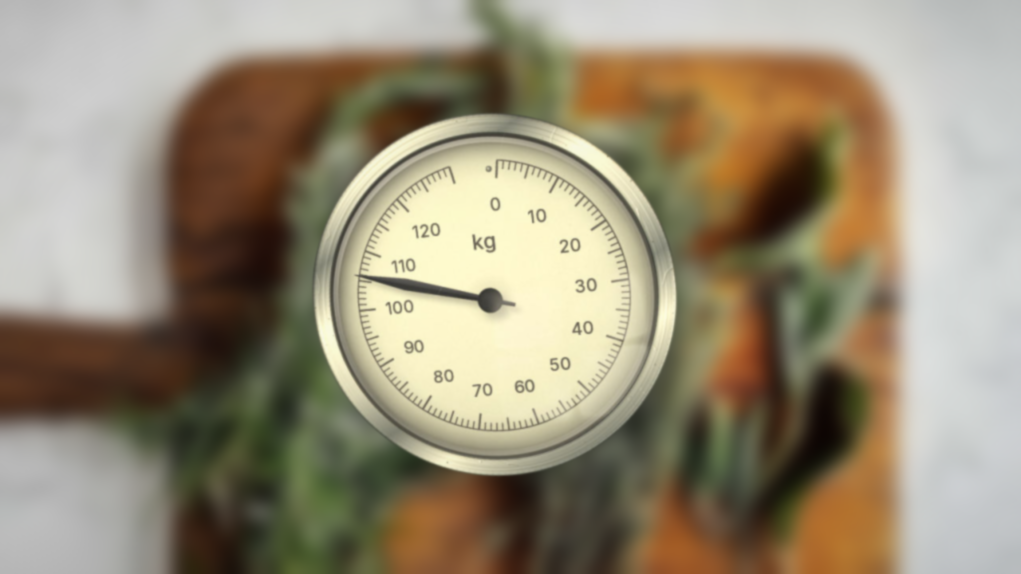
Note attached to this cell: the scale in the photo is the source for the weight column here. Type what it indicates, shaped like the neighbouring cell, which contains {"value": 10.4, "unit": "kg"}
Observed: {"value": 106, "unit": "kg"}
